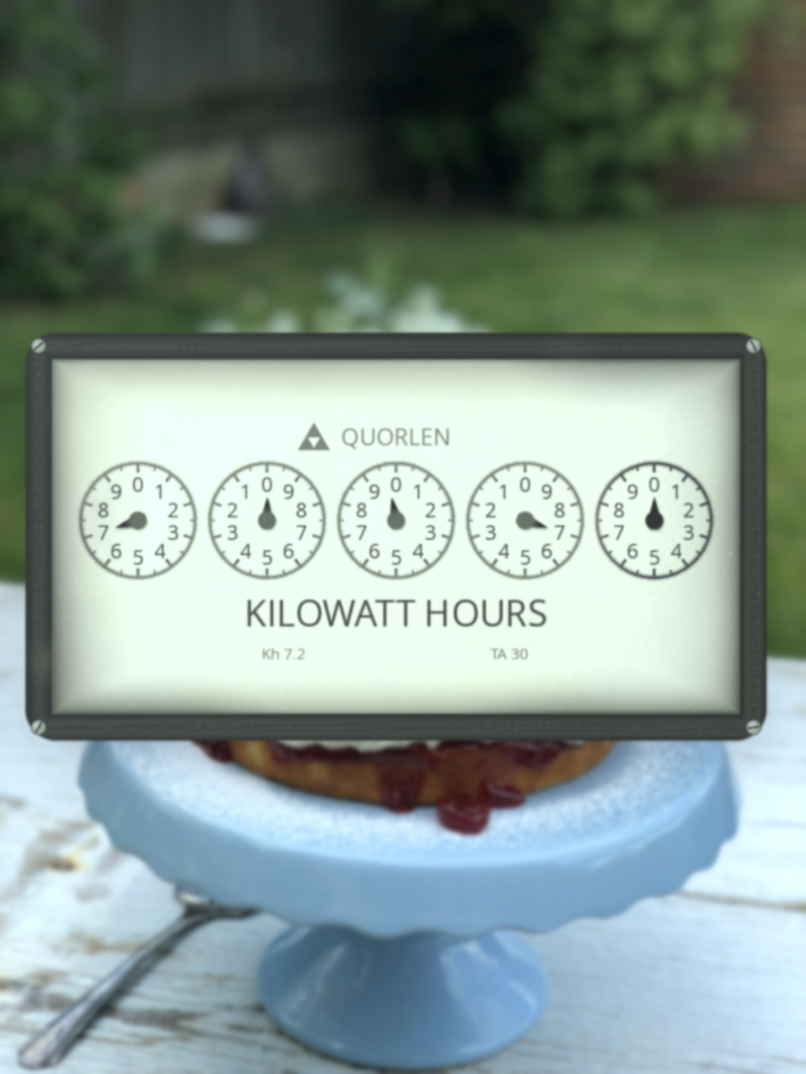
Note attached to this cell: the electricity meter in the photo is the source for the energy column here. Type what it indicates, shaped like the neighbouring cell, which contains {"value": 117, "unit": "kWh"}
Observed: {"value": 69970, "unit": "kWh"}
